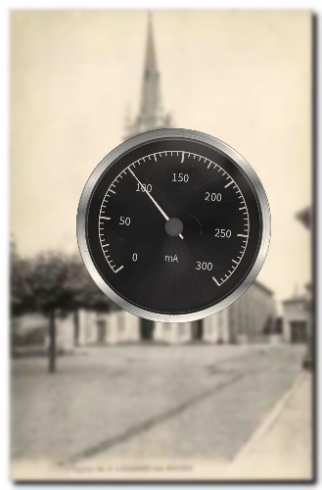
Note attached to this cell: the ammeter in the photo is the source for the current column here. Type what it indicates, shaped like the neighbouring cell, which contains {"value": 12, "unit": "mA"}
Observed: {"value": 100, "unit": "mA"}
